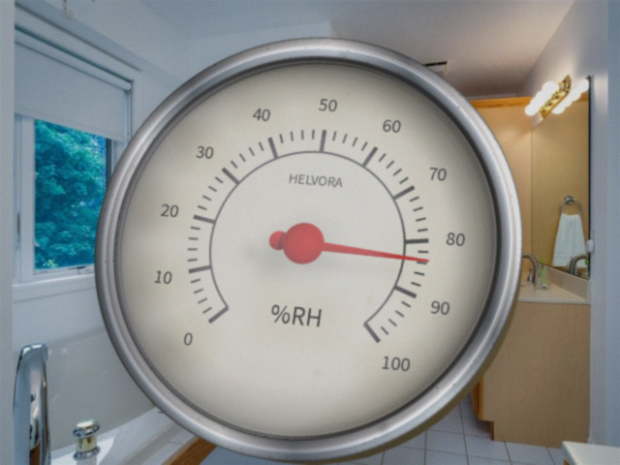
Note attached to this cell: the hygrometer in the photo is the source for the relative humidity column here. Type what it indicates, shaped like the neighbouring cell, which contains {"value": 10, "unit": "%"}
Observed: {"value": 84, "unit": "%"}
